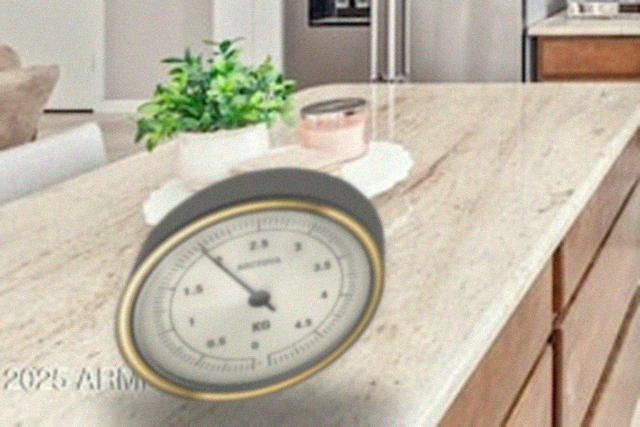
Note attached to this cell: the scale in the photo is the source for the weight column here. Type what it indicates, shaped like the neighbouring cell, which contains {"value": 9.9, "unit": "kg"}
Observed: {"value": 2, "unit": "kg"}
